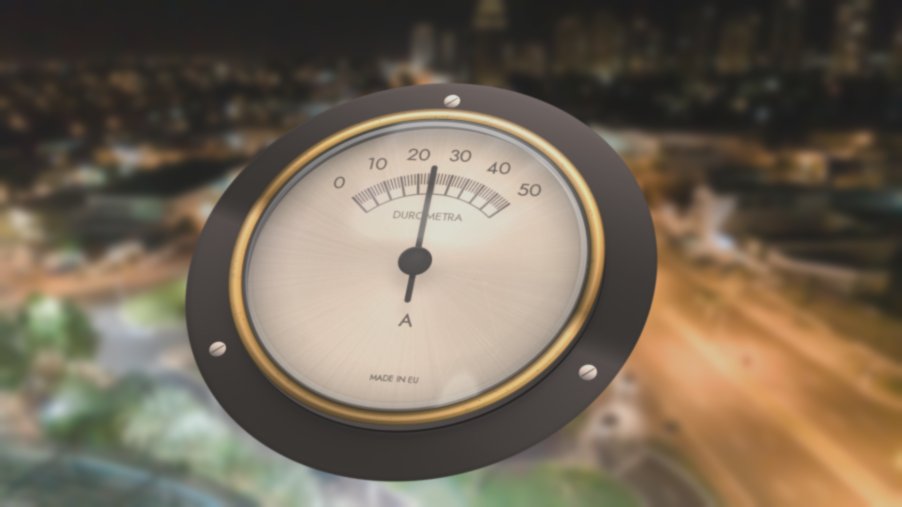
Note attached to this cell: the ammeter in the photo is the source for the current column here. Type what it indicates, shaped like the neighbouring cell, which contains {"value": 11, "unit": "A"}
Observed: {"value": 25, "unit": "A"}
